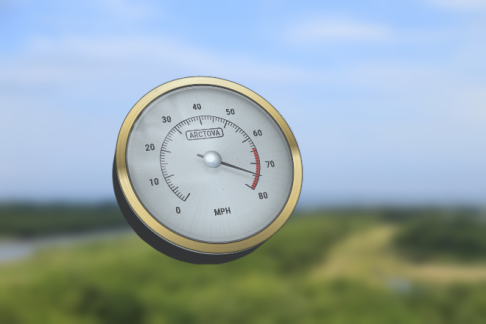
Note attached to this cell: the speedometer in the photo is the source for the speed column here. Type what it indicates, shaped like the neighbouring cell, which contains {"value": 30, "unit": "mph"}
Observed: {"value": 75, "unit": "mph"}
